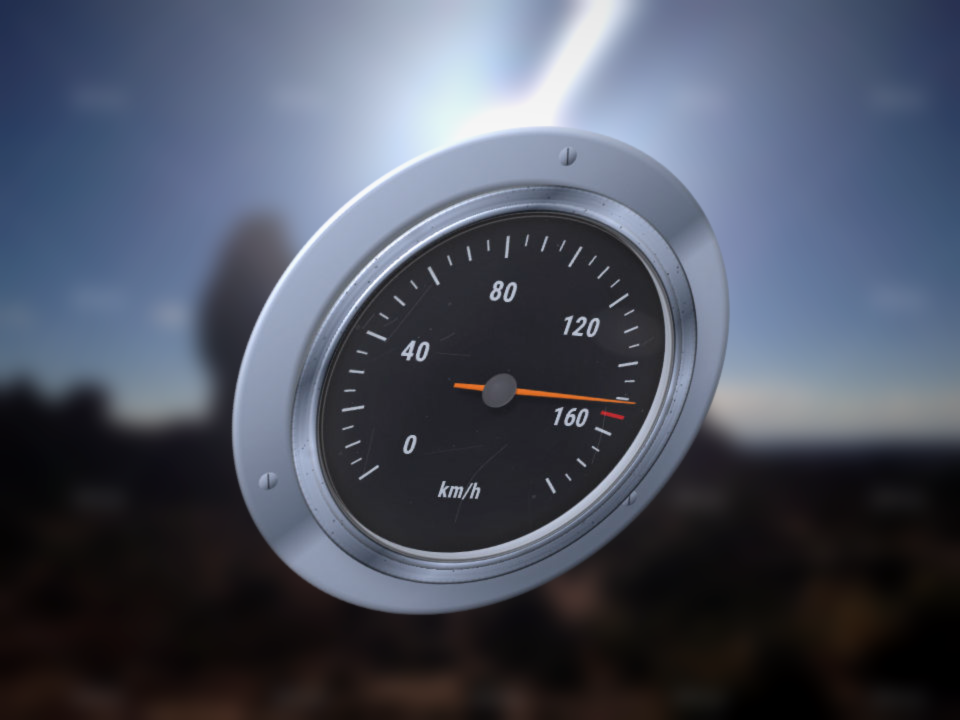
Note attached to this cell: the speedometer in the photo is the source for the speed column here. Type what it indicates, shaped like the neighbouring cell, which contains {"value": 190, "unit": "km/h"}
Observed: {"value": 150, "unit": "km/h"}
